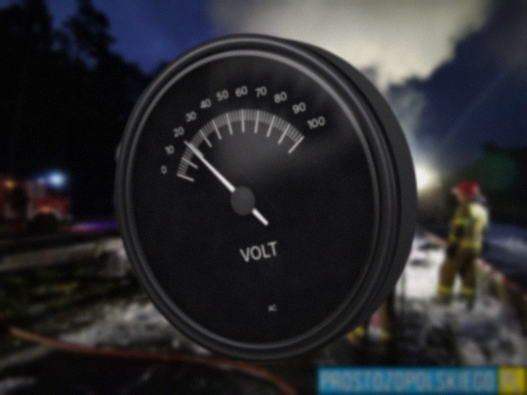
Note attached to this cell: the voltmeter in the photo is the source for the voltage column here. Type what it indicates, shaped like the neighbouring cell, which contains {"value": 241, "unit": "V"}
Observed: {"value": 20, "unit": "V"}
